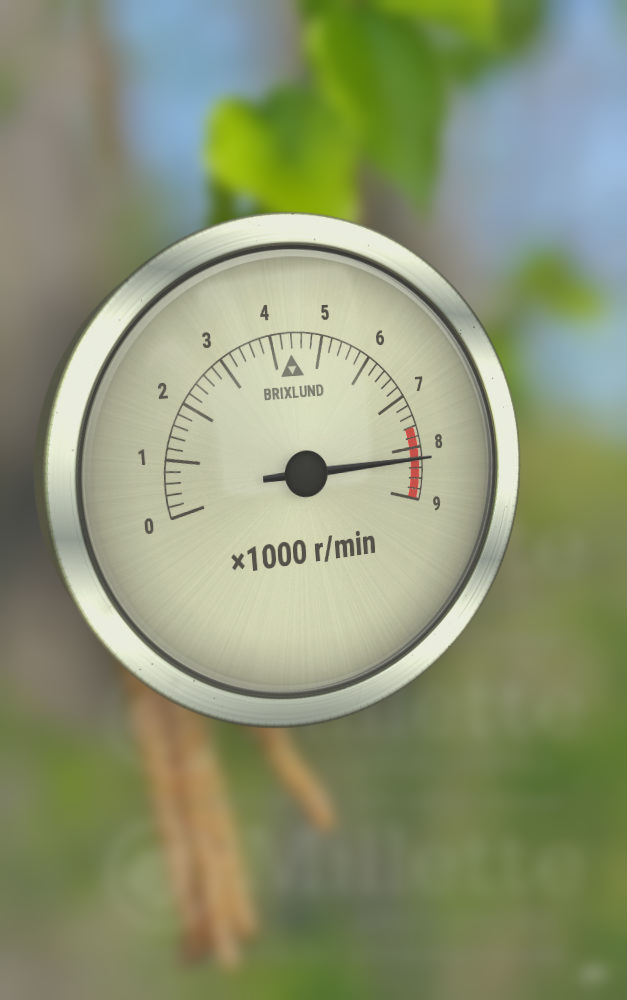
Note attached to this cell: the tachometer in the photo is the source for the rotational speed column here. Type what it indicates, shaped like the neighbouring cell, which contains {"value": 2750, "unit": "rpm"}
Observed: {"value": 8200, "unit": "rpm"}
